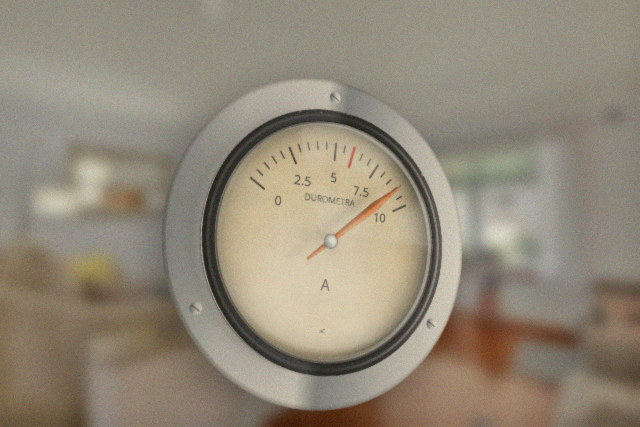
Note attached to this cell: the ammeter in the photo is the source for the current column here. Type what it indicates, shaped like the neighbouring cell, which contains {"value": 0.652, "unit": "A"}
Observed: {"value": 9, "unit": "A"}
